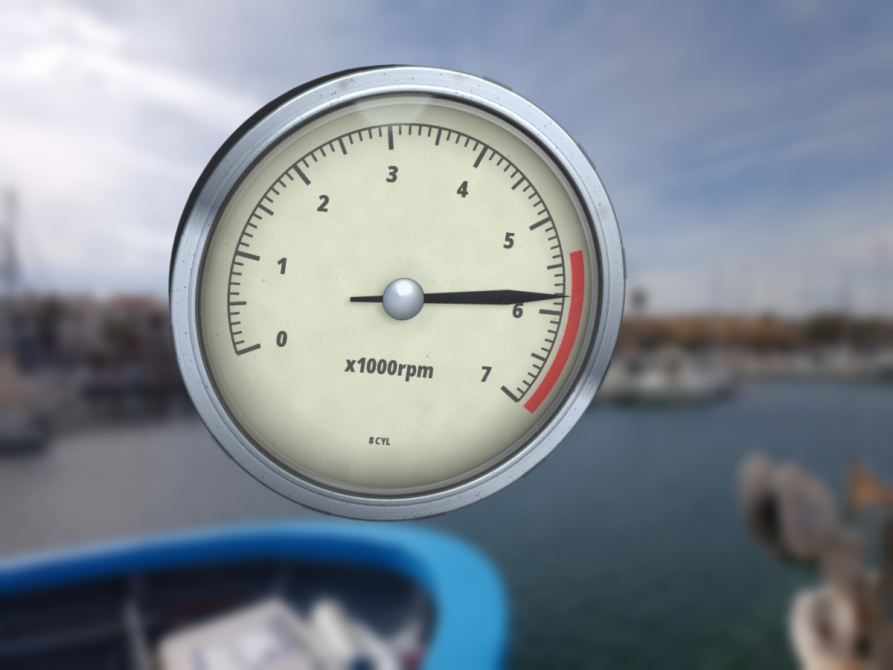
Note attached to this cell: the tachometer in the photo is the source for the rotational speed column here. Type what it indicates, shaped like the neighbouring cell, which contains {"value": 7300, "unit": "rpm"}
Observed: {"value": 5800, "unit": "rpm"}
